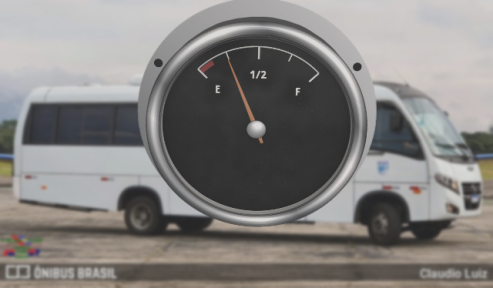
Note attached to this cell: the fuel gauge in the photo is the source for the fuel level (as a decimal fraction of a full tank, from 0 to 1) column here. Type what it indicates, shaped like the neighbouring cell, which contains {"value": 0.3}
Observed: {"value": 0.25}
